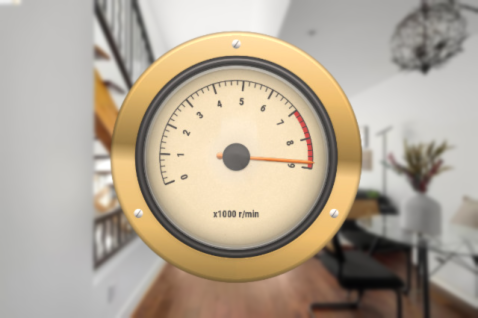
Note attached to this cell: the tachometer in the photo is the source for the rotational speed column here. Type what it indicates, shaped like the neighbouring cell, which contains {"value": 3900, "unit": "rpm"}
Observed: {"value": 8800, "unit": "rpm"}
